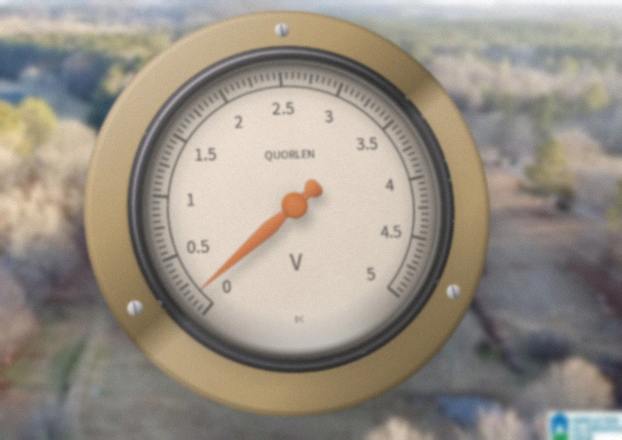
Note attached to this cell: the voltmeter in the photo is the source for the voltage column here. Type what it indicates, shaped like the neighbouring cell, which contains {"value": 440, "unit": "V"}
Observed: {"value": 0.15, "unit": "V"}
